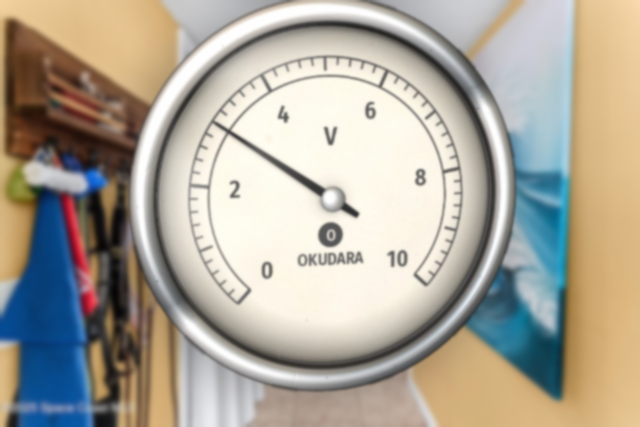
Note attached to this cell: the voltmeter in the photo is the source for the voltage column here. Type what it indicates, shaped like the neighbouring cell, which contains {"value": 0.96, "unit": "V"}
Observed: {"value": 3, "unit": "V"}
